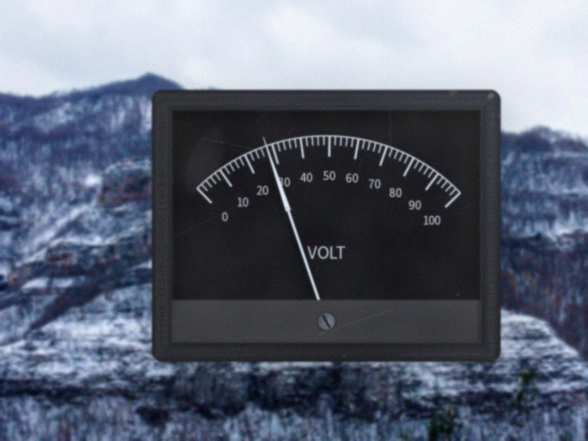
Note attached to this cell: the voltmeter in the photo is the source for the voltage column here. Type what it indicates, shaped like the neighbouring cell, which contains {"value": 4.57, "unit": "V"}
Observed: {"value": 28, "unit": "V"}
